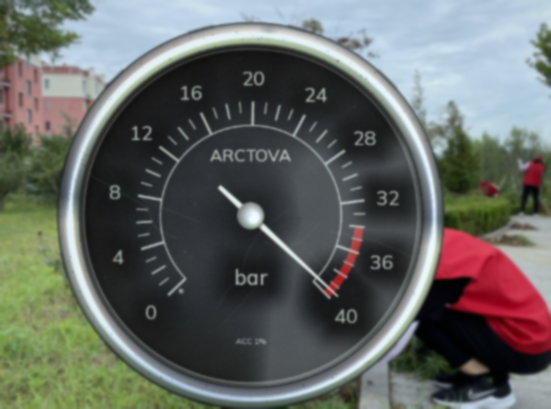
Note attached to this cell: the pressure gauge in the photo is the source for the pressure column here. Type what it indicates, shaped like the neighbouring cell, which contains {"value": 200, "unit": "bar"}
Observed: {"value": 39.5, "unit": "bar"}
